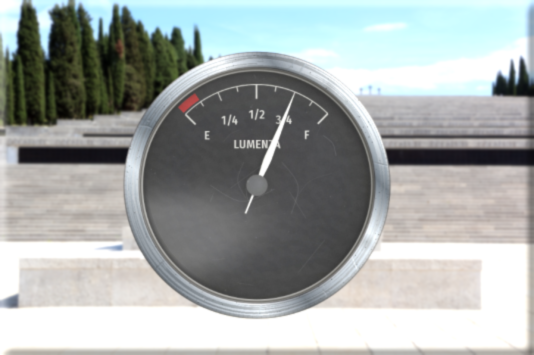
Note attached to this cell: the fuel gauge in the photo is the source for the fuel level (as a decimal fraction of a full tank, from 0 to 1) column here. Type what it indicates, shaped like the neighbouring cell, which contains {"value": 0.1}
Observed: {"value": 0.75}
